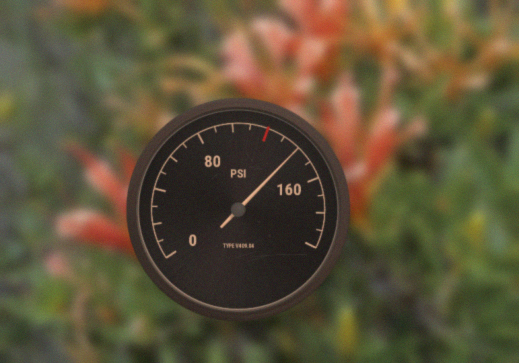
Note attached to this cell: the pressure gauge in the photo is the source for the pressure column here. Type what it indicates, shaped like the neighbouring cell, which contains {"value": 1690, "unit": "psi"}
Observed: {"value": 140, "unit": "psi"}
